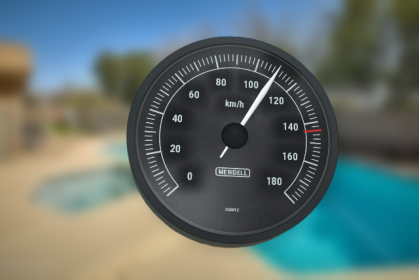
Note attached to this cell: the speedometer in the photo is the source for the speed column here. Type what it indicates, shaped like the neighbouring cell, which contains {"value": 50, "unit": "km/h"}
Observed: {"value": 110, "unit": "km/h"}
